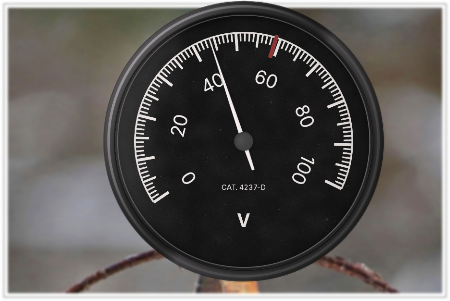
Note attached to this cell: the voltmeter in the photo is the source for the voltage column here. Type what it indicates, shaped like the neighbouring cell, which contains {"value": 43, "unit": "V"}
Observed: {"value": 44, "unit": "V"}
